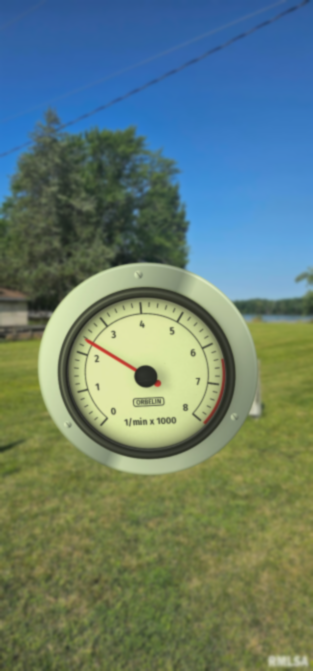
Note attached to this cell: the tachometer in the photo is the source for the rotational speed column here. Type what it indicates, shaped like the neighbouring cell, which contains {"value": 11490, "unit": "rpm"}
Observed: {"value": 2400, "unit": "rpm"}
